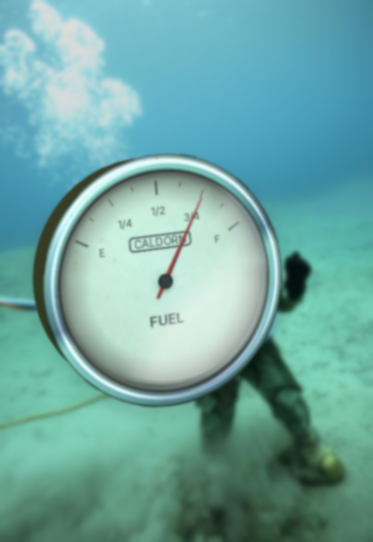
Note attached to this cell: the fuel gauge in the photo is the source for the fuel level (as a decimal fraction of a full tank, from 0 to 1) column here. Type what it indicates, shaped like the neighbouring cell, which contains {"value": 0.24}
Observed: {"value": 0.75}
